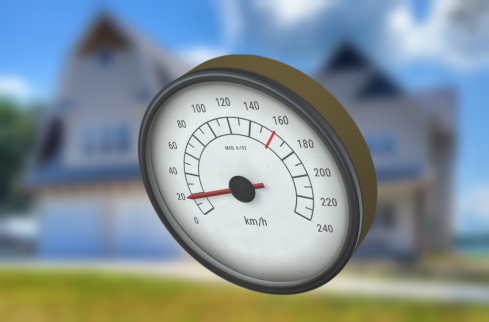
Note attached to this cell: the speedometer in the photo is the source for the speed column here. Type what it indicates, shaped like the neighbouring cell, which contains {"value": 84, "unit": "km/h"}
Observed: {"value": 20, "unit": "km/h"}
